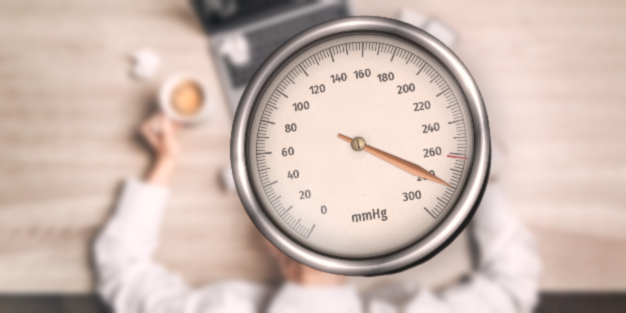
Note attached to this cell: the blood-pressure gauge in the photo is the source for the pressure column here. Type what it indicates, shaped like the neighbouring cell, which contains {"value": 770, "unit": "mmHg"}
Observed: {"value": 280, "unit": "mmHg"}
